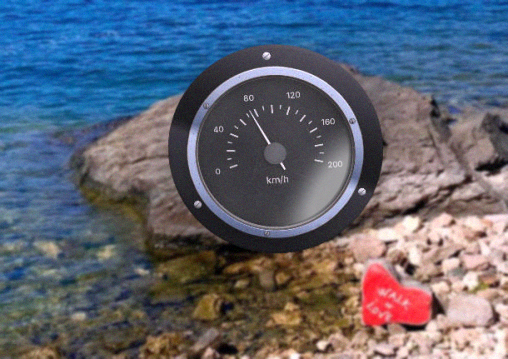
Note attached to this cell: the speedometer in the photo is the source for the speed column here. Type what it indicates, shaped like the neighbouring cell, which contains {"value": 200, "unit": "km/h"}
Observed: {"value": 75, "unit": "km/h"}
